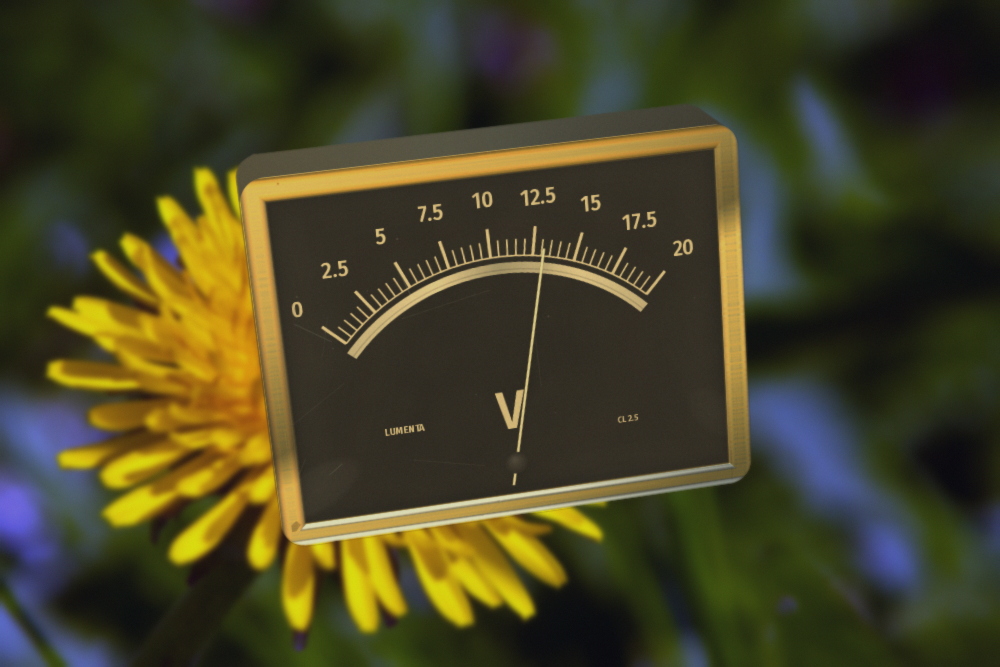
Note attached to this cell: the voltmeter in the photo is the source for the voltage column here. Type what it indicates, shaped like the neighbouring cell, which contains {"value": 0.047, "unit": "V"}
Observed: {"value": 13, "unit": "V"}
